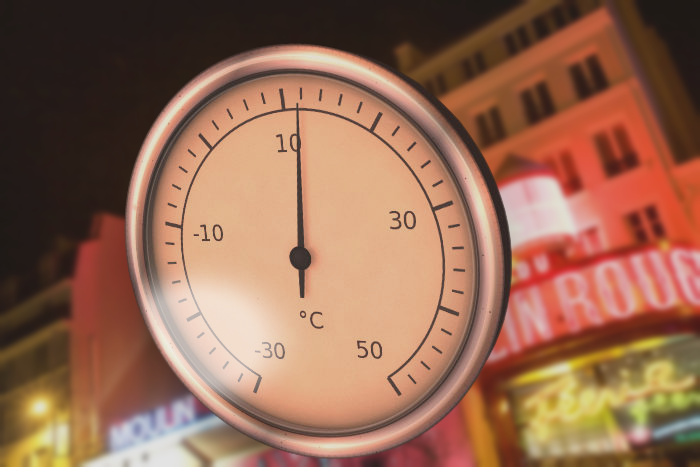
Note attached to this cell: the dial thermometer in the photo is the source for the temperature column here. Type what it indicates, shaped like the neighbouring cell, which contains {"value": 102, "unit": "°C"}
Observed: {"value": 12, "unit": "°C"}
